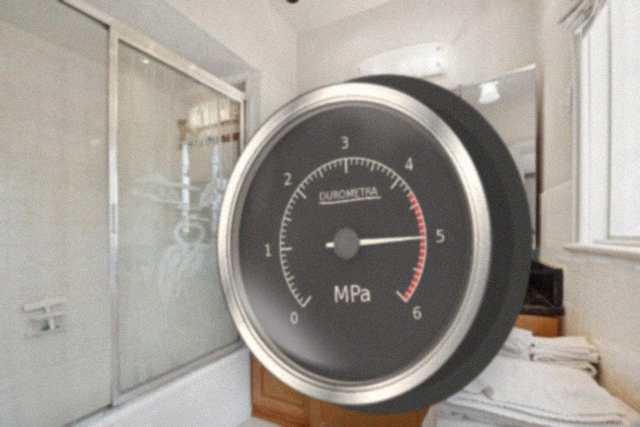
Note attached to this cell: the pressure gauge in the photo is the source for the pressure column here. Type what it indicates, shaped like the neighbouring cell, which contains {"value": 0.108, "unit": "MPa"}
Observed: {"value": 5, "unit": "MPa"}
